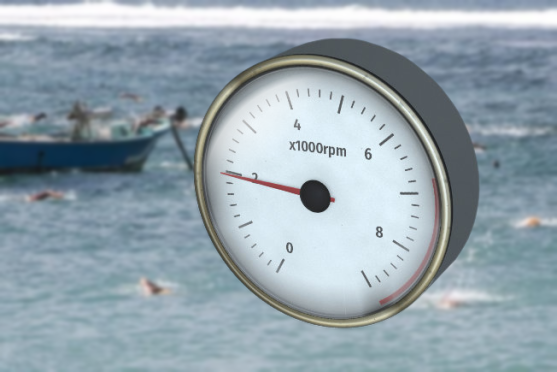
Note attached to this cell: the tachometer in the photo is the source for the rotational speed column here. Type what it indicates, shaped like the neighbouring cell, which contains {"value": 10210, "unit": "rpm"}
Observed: {"value": 2000, "unit": "rpm"}
